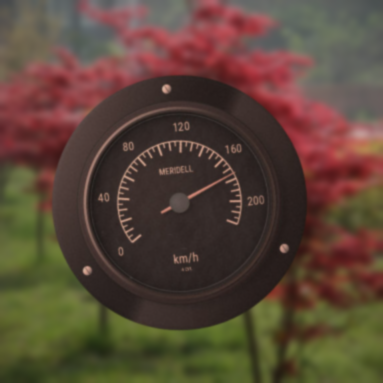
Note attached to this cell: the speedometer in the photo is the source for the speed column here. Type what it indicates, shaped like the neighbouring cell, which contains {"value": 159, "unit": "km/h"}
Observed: {"value": 175, "unit": "km/h"}
